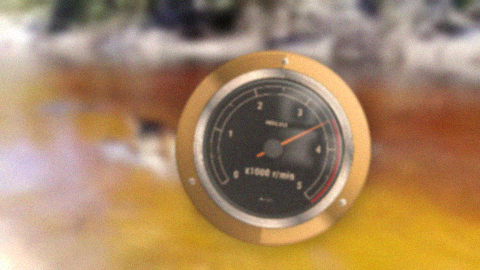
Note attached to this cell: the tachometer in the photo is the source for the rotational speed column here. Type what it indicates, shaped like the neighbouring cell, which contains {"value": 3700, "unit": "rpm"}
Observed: {"value": 3500, "unit": "rpm"}
